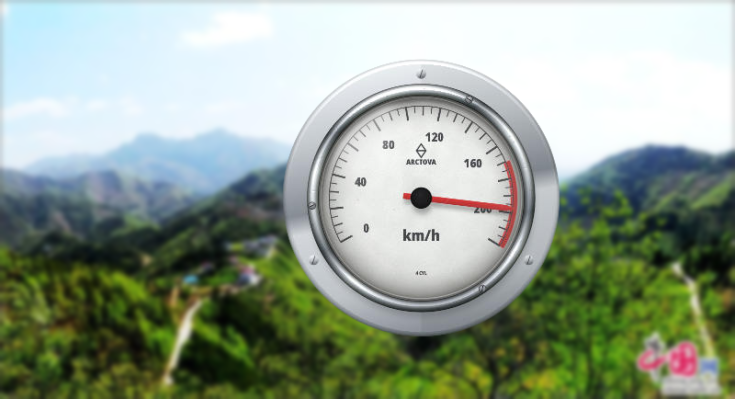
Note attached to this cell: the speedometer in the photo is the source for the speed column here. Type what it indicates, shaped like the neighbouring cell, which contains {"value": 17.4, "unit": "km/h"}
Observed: {"value": 197.5, "unit": "km/h"}
